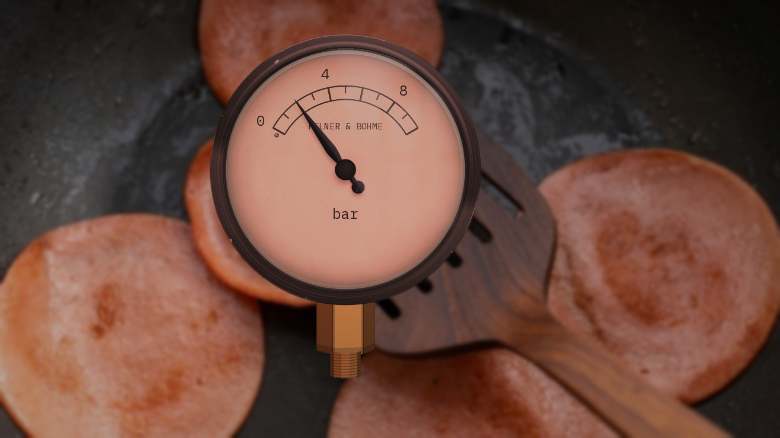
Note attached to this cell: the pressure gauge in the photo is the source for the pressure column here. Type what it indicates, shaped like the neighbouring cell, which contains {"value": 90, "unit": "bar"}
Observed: {"value": 2, "unit": "bar"}
